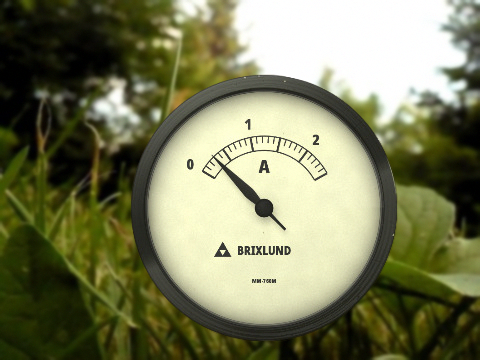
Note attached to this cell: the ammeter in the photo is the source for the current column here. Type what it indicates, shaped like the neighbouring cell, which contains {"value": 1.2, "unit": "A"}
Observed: {"value": 0.3, "unit": "A"}
